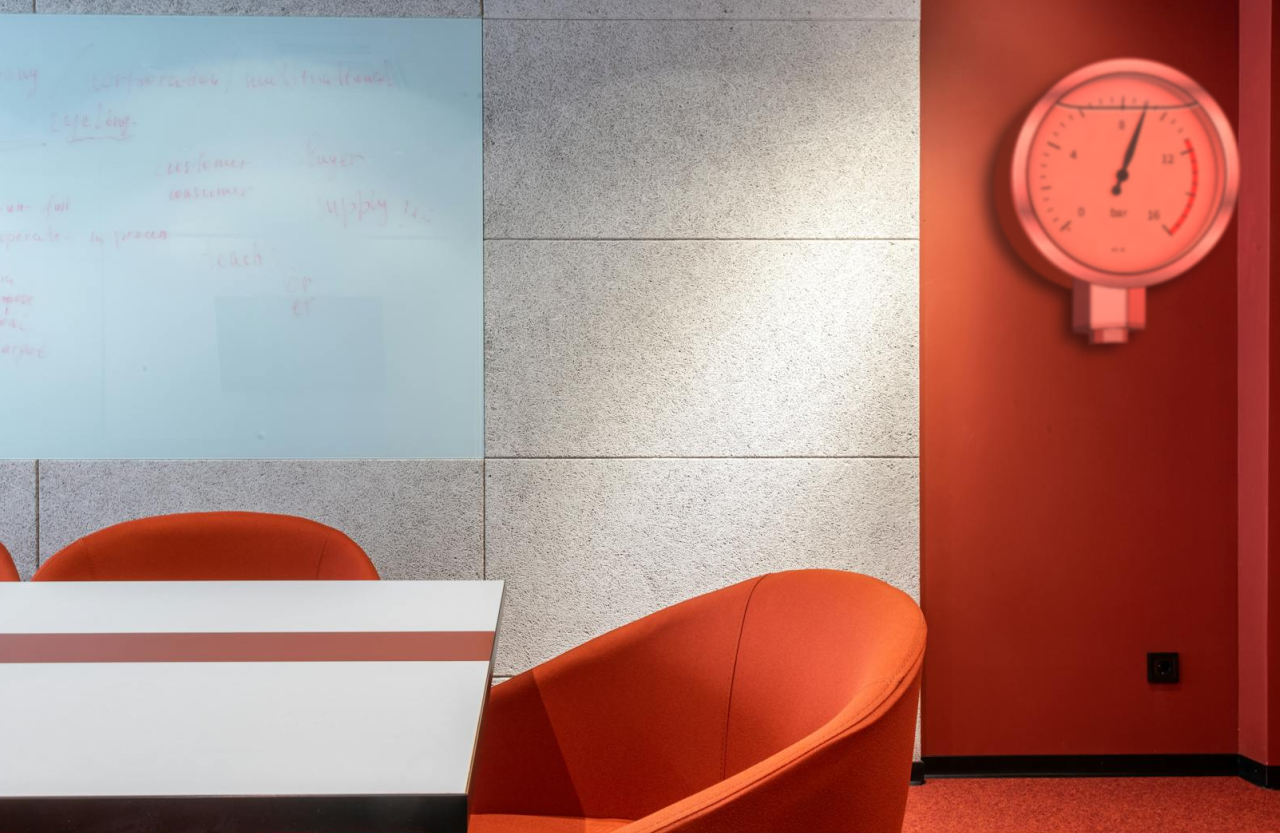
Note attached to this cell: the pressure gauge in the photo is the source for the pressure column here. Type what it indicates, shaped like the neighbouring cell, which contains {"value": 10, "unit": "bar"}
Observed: {"value": 9, "unit": "bar"}
